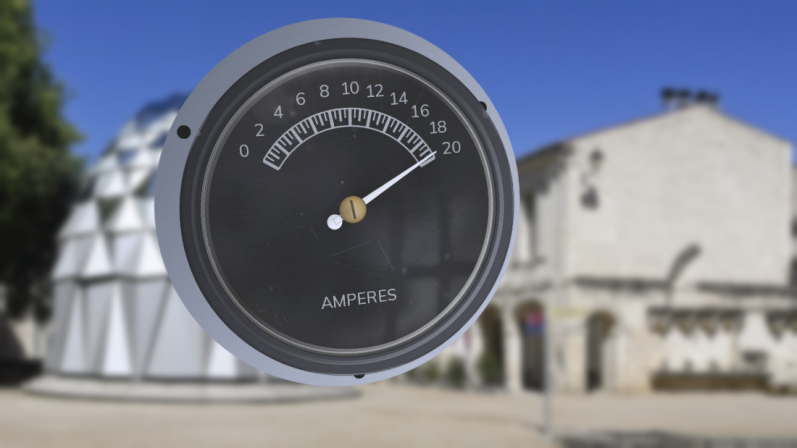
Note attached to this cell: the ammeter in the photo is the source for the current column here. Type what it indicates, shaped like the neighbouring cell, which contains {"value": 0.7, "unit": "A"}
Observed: {"value": 19.5, "unit": "A"}
